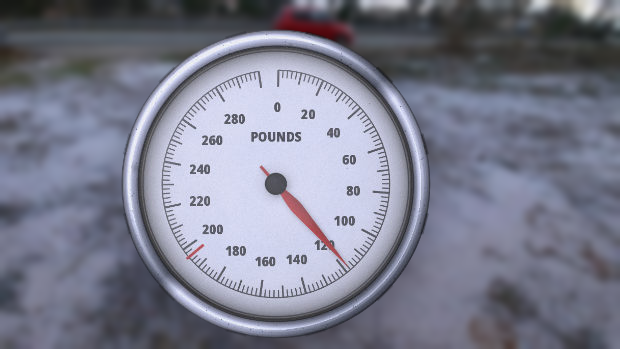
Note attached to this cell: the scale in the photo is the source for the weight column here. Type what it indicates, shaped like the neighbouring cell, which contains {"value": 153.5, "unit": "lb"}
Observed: {"value": 118, "unit": "lb"}
